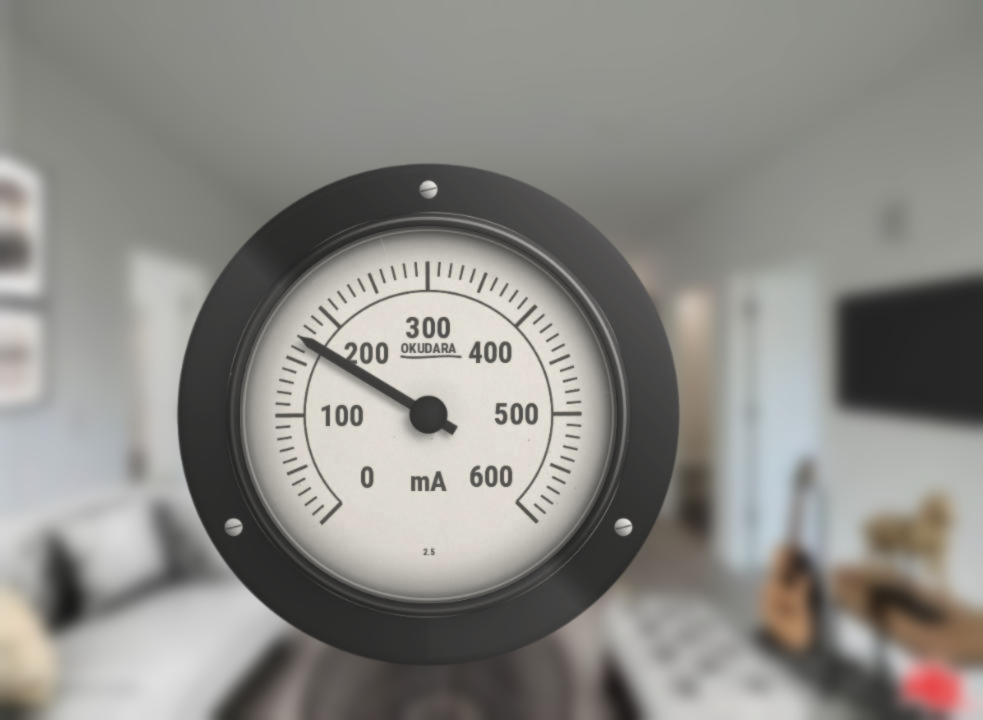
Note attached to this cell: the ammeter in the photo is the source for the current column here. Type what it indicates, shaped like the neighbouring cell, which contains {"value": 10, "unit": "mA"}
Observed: {"value": 170, "unit": "mA"}
